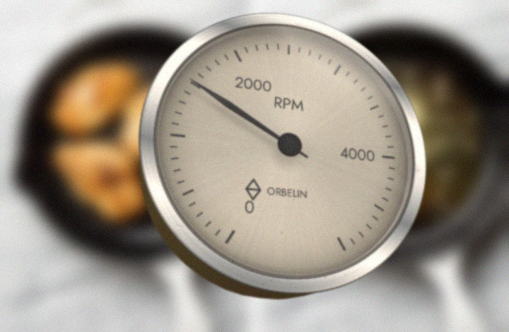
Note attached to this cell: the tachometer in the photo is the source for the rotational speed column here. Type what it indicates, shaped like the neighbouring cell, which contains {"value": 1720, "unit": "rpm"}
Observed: {"value": 1500, "unit": "rpm"}
